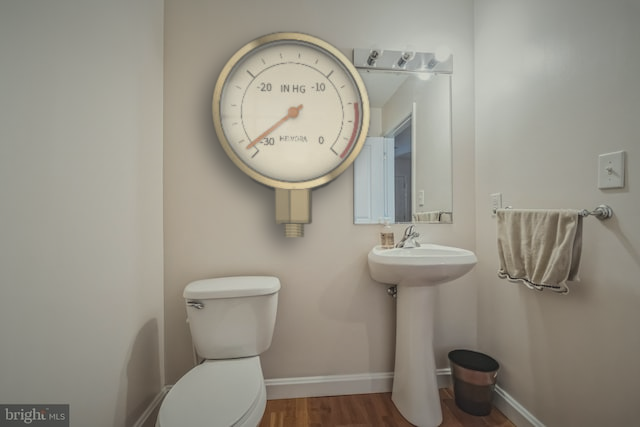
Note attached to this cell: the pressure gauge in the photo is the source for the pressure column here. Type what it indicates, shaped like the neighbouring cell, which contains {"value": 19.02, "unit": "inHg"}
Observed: {"value": -29, "unit": "inHg"}
